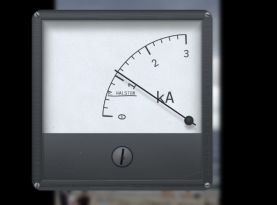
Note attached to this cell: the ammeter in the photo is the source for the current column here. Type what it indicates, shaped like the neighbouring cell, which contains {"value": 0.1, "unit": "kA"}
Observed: {"value": 1.1, "unit": "kA"}
